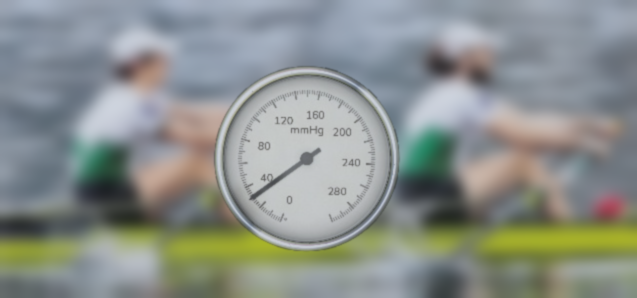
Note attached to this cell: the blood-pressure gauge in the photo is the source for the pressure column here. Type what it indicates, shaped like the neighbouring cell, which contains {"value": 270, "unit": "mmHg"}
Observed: {"value": 30, "unit": "mmHg"}
